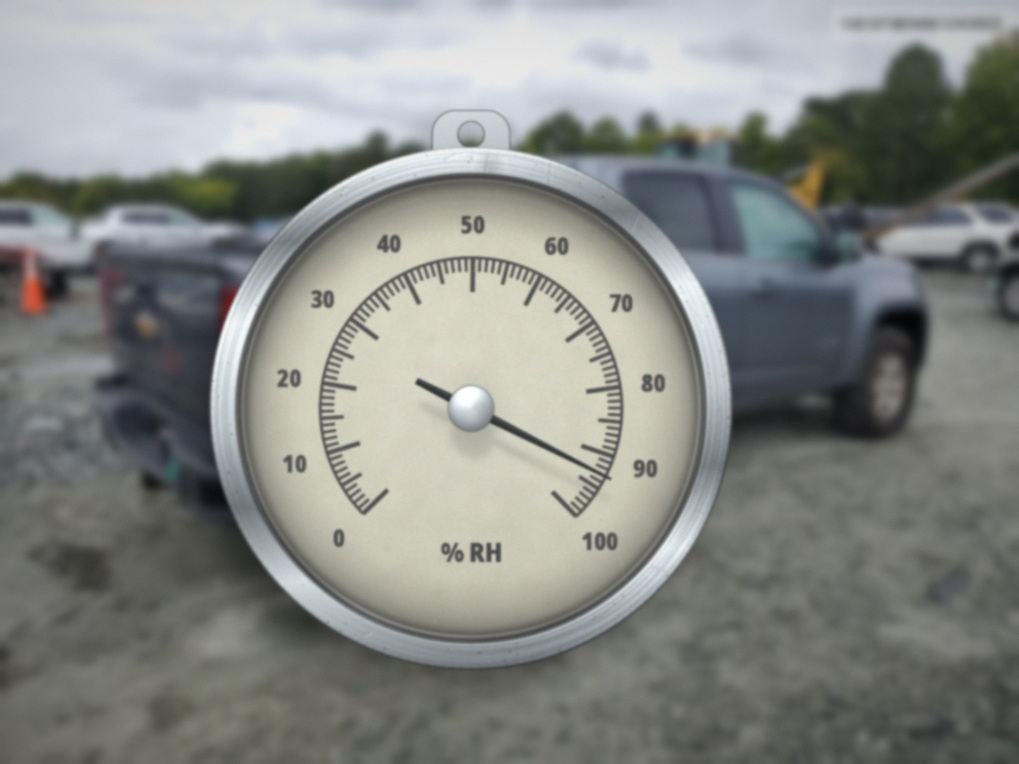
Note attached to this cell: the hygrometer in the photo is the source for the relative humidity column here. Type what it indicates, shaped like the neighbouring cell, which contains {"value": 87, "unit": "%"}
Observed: {"value": 93, "unit": "%"}
